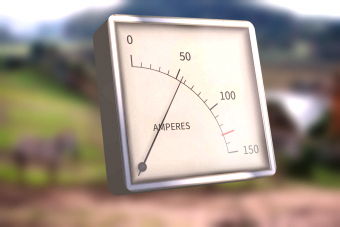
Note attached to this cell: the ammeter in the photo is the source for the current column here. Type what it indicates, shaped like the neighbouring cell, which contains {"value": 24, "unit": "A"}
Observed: {"value": 55, "unit": "A"}
